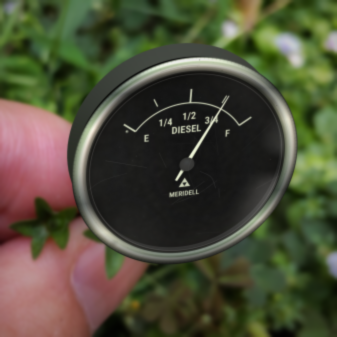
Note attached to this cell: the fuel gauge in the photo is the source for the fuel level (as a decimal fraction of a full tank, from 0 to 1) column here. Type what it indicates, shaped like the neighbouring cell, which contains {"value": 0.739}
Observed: {"value": 0.75}
